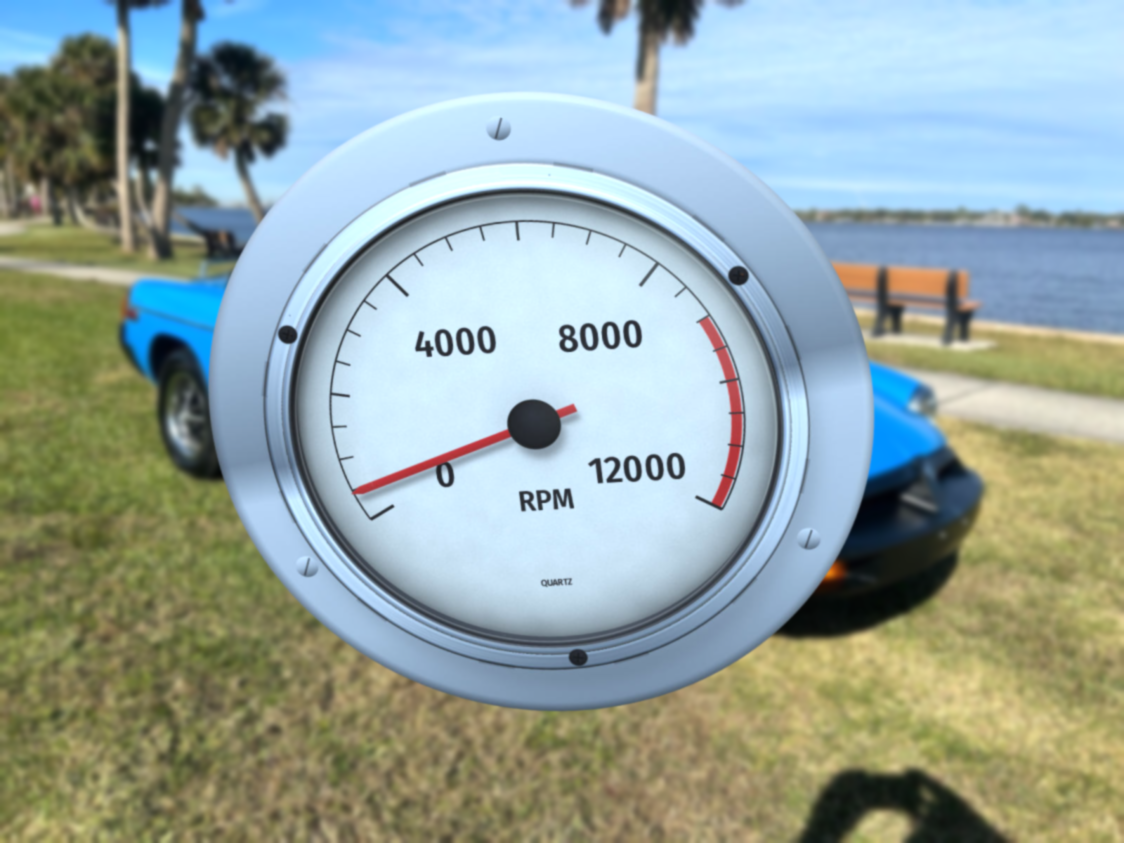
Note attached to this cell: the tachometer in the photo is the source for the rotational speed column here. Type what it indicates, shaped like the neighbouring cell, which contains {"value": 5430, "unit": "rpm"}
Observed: {"value": 500, "unit": "rpm"}
